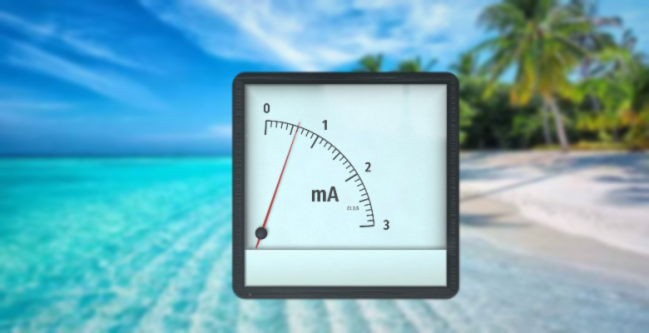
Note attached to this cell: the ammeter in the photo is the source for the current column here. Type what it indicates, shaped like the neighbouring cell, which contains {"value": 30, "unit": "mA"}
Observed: {"value": 0.6, "unit": "mA"}
